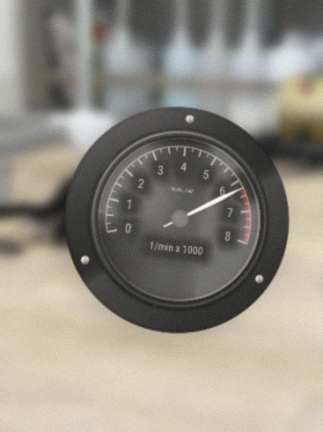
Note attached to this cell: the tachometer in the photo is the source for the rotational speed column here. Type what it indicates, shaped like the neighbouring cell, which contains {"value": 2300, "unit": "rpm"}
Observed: {"value": 6250, "unit": "rpm"}
